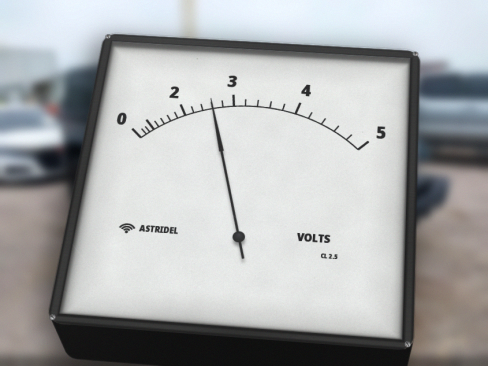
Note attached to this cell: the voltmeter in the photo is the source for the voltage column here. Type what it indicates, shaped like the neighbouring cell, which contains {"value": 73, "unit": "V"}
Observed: {"value": 2.6, "unit": "V"}
